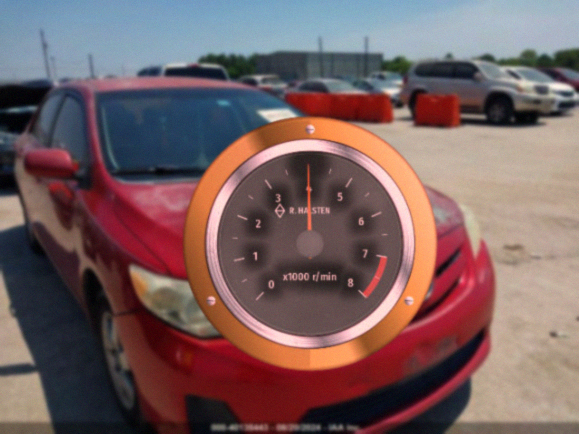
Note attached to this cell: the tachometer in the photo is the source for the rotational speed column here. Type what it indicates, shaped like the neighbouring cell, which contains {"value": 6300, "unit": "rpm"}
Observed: {"value": 4000, "unit": "rpm"}
